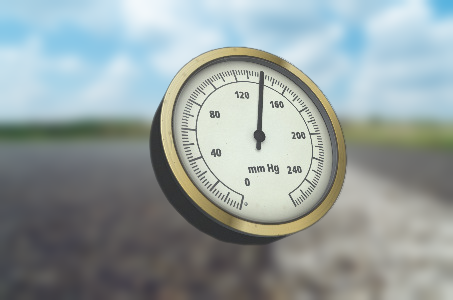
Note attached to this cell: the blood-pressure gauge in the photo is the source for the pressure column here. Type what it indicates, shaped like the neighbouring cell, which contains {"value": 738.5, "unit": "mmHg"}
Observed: {"value": 140, "unit": "mmHg"}
